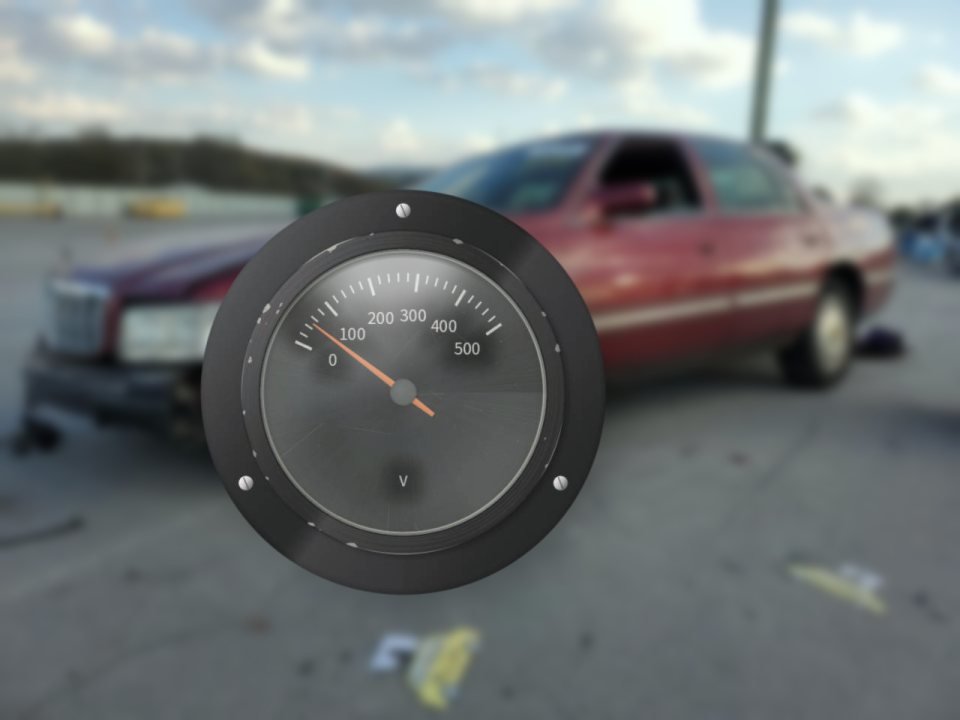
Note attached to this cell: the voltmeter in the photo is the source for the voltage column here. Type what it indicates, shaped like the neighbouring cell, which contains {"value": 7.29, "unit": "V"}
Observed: {"value": 50, "unit": "V"}
